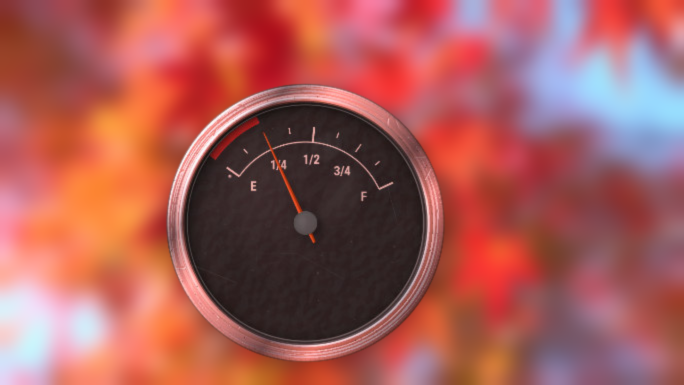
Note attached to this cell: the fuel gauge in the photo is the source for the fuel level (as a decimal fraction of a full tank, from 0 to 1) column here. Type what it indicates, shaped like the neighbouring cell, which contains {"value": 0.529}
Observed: {"value": 0.25}
